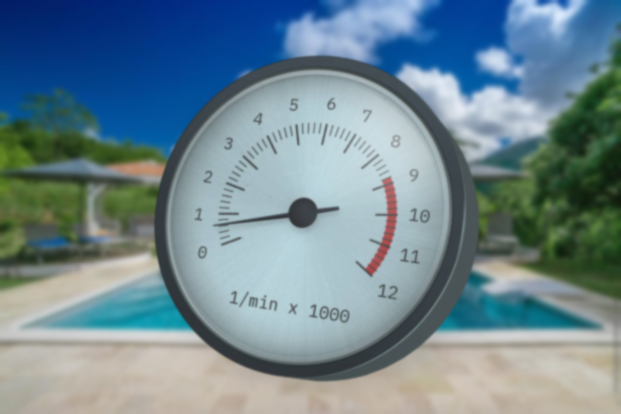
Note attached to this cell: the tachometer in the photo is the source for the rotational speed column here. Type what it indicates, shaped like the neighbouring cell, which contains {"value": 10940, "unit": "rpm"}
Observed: {"value": 600, "unit": "rpm"}
